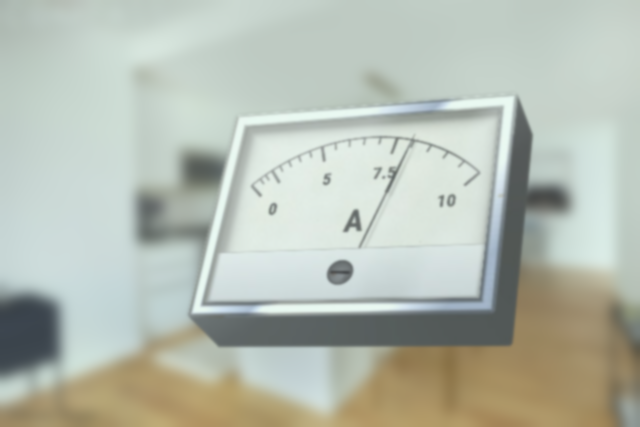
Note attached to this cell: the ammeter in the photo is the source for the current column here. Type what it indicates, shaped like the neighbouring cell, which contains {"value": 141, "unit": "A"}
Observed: {"value": 8, "unit": "A"}
